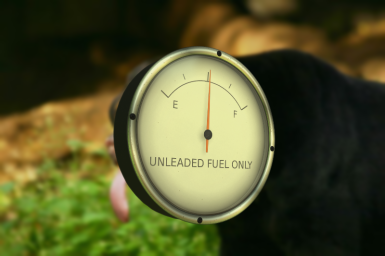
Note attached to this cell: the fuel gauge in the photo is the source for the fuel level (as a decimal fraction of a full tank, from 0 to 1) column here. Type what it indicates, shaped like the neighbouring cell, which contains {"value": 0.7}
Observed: {"value": 0.5}
